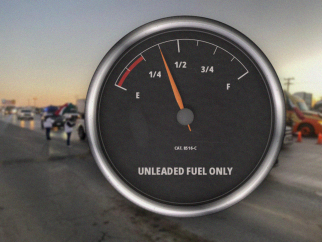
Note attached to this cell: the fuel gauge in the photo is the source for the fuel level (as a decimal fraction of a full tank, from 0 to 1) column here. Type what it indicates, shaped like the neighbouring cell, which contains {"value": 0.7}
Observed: {"value": 0.375}
